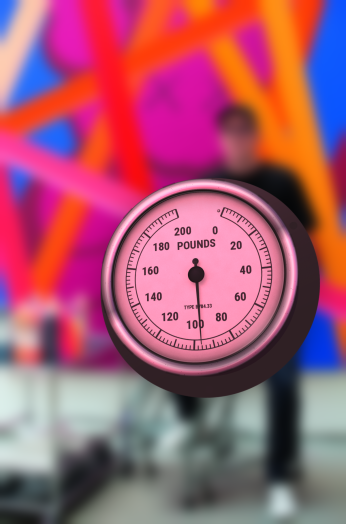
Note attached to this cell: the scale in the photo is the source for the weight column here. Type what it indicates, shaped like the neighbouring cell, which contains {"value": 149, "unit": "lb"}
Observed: {"value": 96, "unit": "lb"}
